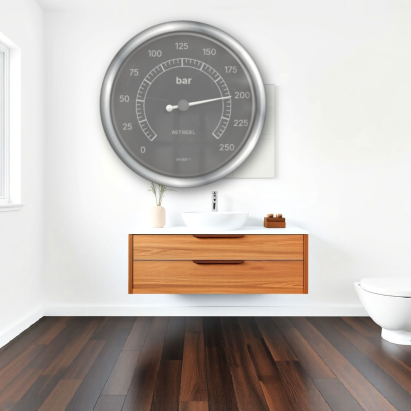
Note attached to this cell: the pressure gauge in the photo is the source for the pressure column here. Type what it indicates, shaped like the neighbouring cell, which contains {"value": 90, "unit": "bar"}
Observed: {"value": 200, "unit": "bar"}
